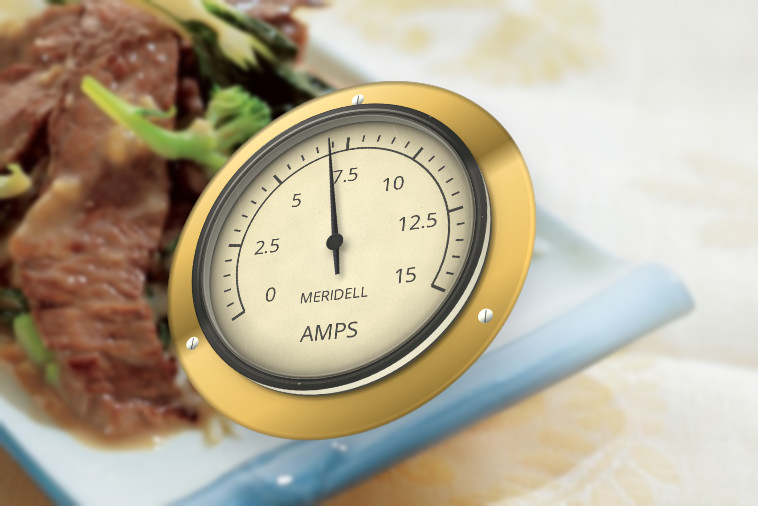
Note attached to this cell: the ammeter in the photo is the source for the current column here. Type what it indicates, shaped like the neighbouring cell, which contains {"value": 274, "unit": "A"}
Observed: {"value": 7, "unit": "A"}
